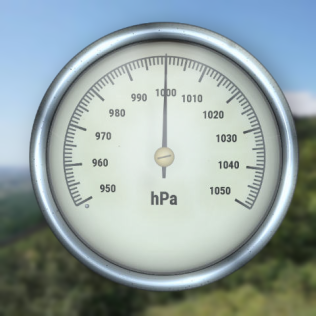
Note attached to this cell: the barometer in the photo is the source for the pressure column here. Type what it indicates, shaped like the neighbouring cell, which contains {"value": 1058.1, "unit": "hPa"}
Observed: {"value": 1000, "unit": "hPa"}
